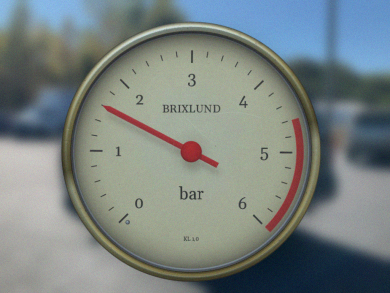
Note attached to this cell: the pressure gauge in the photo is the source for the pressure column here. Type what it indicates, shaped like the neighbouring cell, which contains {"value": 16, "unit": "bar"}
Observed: {"value": 1.6, "unit": "bar"}
